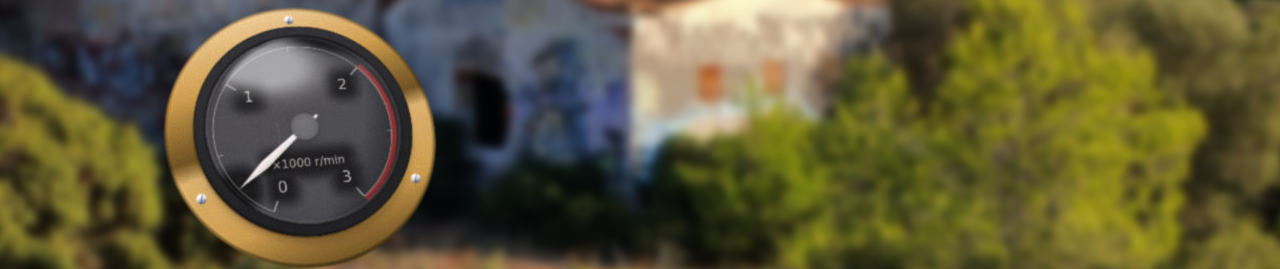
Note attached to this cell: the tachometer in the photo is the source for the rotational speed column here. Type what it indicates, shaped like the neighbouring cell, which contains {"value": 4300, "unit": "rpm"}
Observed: {"value": 250, "unit": "rpm"}
